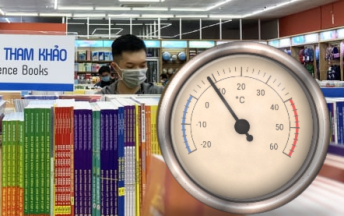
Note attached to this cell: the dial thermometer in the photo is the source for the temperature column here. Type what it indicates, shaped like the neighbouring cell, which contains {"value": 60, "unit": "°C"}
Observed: {"value": 8, "unit": "°C"}
